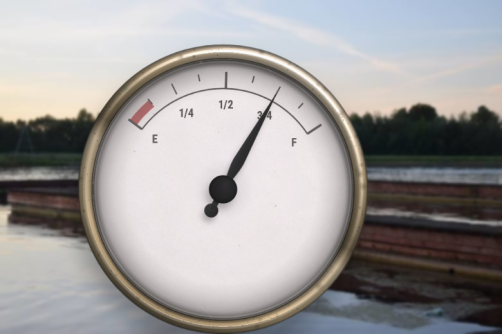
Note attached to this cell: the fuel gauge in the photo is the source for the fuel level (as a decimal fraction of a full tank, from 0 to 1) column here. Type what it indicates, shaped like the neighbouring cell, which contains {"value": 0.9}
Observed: {"value": 0.75}
